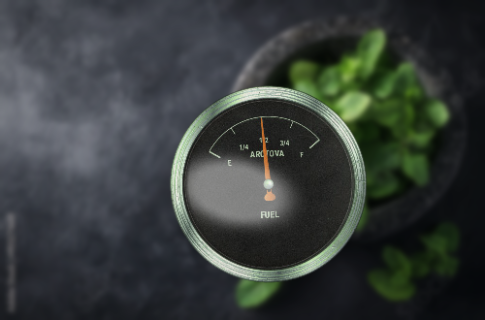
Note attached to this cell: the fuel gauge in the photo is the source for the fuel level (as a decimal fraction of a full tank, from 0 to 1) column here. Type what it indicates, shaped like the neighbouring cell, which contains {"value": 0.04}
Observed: {"value": 0.5}
